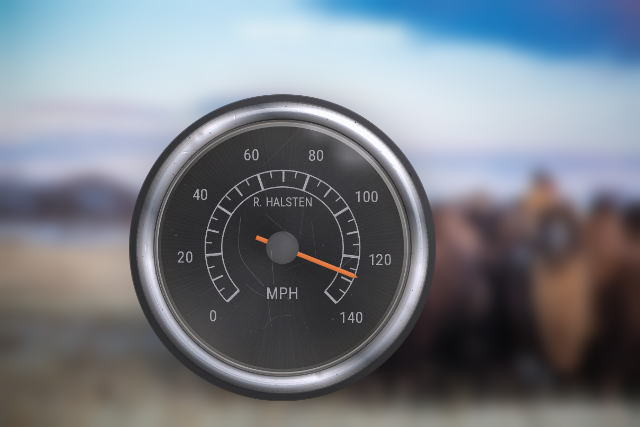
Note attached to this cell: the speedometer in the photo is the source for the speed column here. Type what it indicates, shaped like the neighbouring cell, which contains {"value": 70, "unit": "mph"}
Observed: {"value": 127.5, "unit": "mph"}
